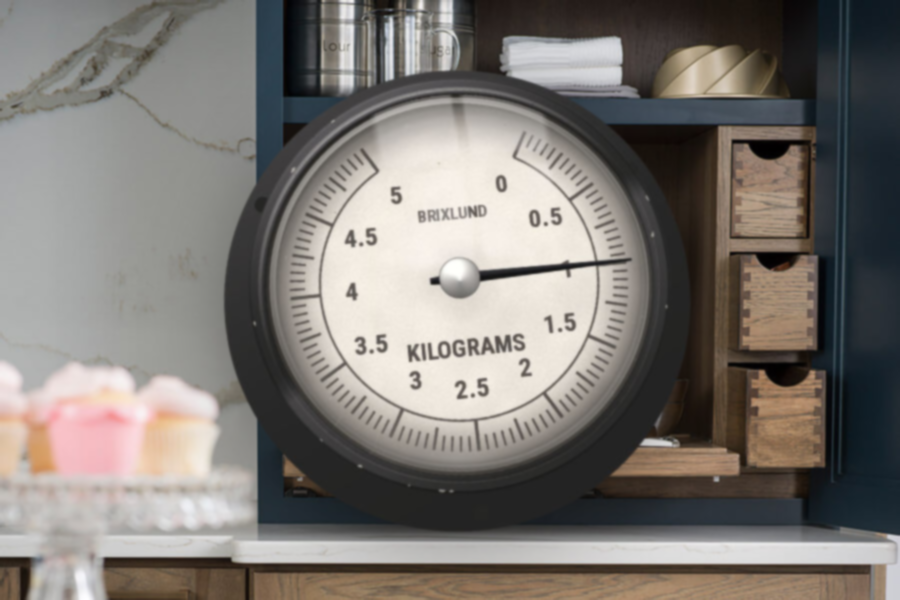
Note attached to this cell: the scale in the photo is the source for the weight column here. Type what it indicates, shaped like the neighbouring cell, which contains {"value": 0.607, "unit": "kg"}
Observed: {"value": 1, "unit": "kg"}
